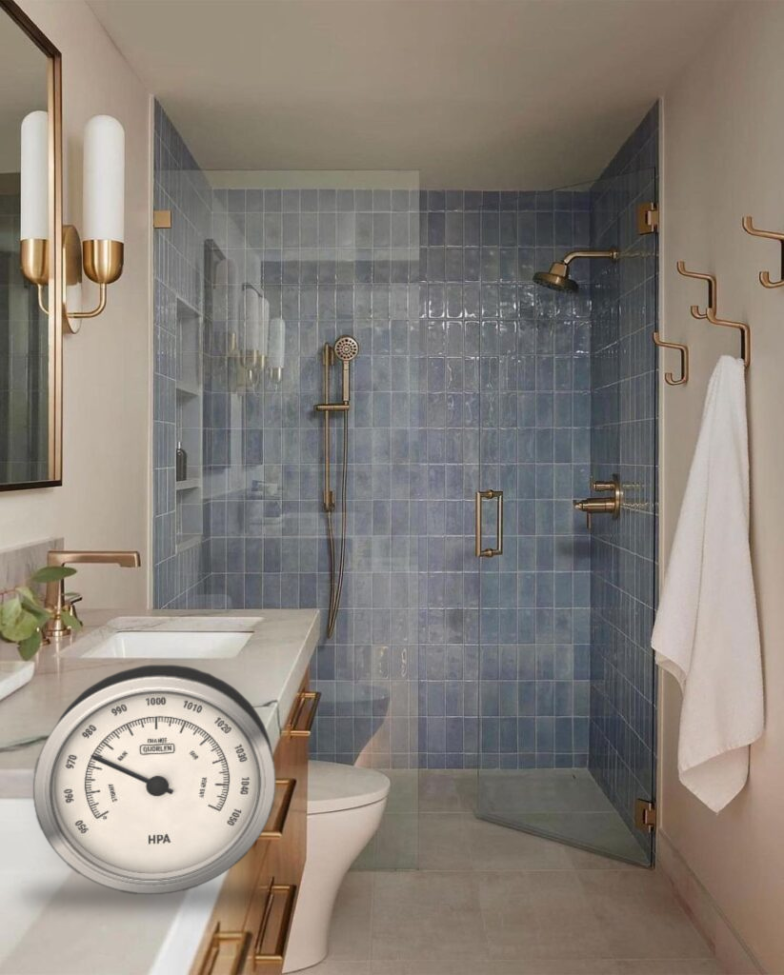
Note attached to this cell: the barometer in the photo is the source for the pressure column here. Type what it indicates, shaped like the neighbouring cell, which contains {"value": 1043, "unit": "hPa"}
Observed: {"value": 975, "unit": "hPa"}
